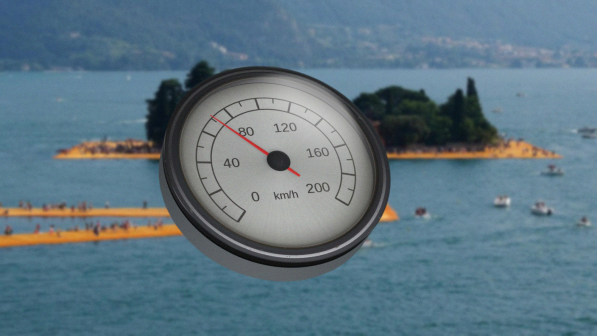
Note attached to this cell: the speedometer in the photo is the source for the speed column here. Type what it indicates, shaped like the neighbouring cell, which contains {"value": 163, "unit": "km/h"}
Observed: {"value": 70, "unit": "km/h"}
